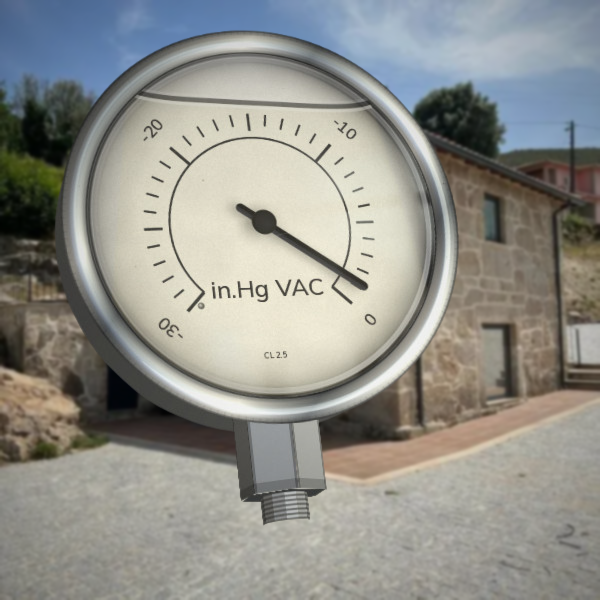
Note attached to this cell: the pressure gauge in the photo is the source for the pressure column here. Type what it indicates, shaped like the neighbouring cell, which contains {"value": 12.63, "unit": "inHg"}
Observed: {"value": -1, "unit": "inHg"}
